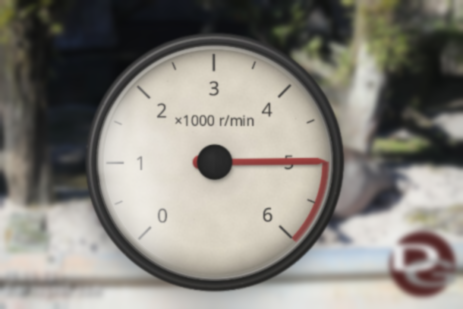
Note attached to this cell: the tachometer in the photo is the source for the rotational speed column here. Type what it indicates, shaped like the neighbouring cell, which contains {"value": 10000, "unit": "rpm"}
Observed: {"value": 5000, "unit": "rpm"}
